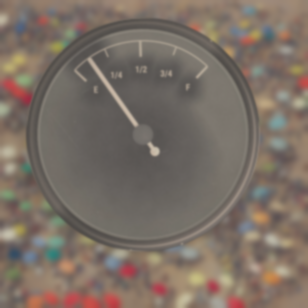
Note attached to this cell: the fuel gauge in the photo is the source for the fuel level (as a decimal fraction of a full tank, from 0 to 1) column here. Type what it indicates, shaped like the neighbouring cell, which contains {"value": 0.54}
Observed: {"value": 0.125}
